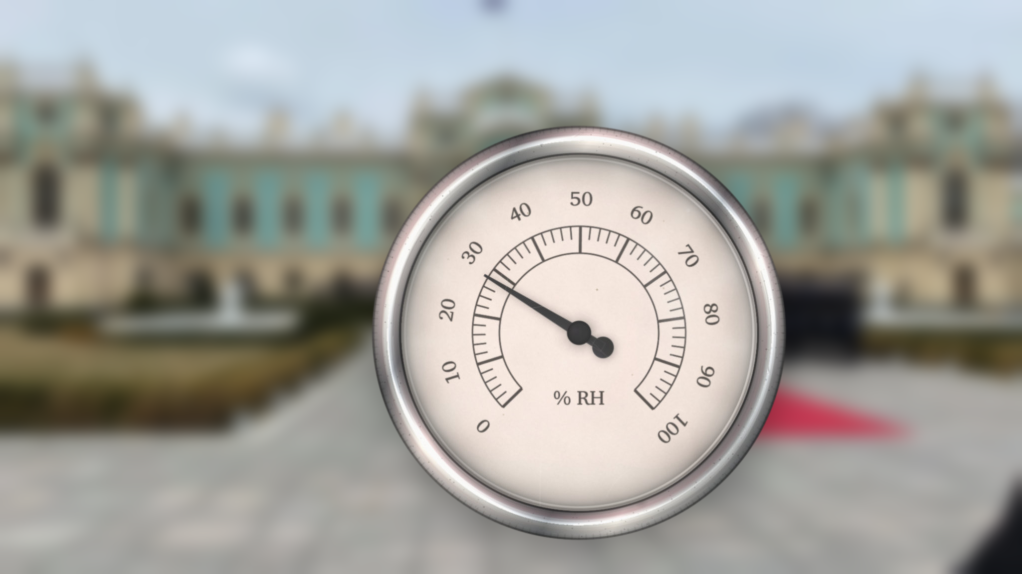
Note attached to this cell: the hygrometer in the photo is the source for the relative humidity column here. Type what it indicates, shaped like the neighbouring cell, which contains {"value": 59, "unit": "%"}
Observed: {"value": 28, "unit": "%"}
